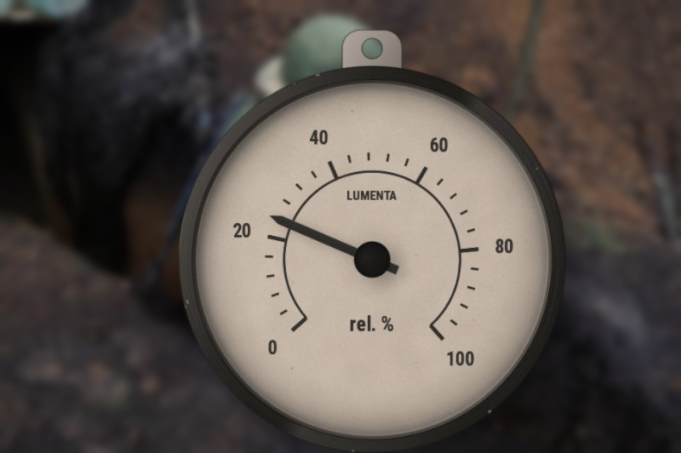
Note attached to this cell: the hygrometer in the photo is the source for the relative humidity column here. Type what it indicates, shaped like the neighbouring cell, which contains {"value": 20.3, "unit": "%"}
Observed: {"value": 24, "unit": "%"}
